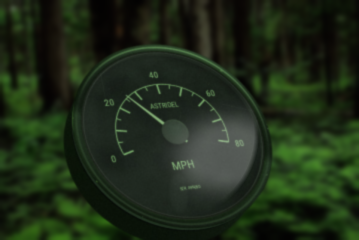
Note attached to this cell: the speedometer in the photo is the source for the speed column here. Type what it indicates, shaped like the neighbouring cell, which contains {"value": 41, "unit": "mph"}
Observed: {"value": 25, "unit": "mph"}
